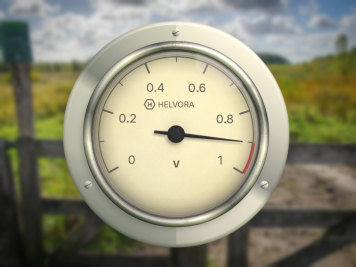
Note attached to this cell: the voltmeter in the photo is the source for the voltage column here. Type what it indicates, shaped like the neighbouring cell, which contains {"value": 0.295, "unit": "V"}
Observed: {"value": 0.9, "unit": "V"}
